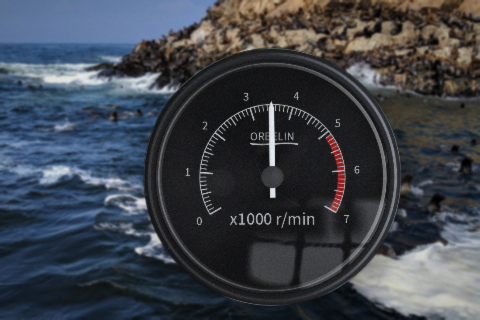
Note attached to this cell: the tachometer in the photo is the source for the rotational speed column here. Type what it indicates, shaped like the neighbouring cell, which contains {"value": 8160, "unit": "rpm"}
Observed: {"value": 3500, "unit": "rpm"}
